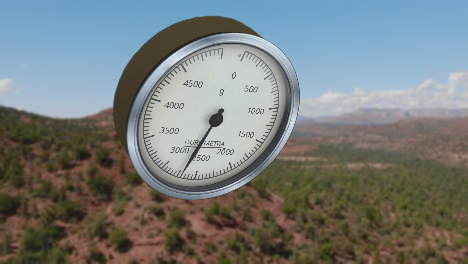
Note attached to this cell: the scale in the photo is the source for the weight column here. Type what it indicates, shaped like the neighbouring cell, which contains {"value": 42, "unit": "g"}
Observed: {"value": 2750, "unit": "g"}
